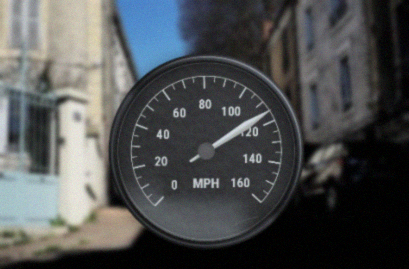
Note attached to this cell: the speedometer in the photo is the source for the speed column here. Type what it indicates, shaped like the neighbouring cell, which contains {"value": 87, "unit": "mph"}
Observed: {"value": 115, "unit": "mph"}
